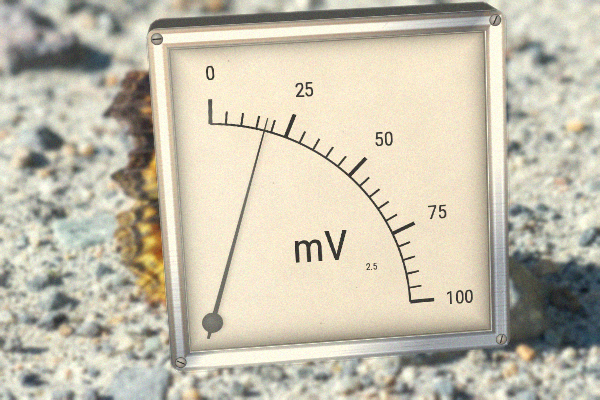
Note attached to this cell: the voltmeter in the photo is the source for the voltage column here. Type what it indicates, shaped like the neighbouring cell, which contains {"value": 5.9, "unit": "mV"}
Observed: {"value": 17.5, "unit": "mV"}
